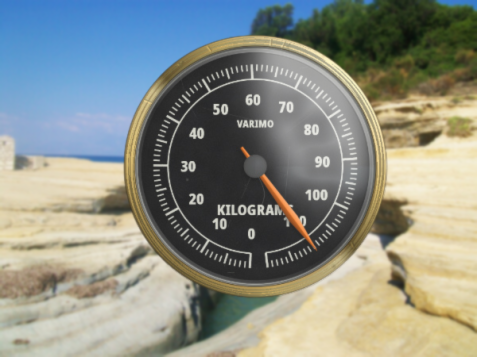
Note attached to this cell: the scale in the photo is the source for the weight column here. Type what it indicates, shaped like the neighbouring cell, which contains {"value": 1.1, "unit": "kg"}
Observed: {"value": 110, "unit": "kg"}
